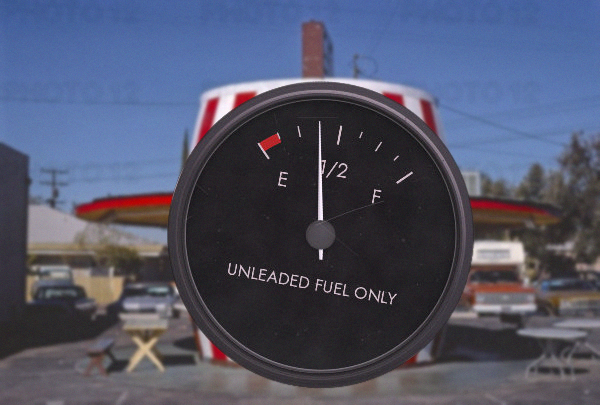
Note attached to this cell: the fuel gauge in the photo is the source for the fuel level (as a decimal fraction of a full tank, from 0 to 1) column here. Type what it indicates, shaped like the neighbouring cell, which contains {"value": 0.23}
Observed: {"value": 0.375}
